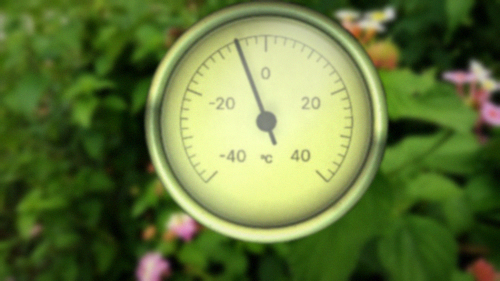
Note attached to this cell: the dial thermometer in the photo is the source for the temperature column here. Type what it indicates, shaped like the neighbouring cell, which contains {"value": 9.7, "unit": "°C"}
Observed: {"value": -6, "unit": "°C"}
